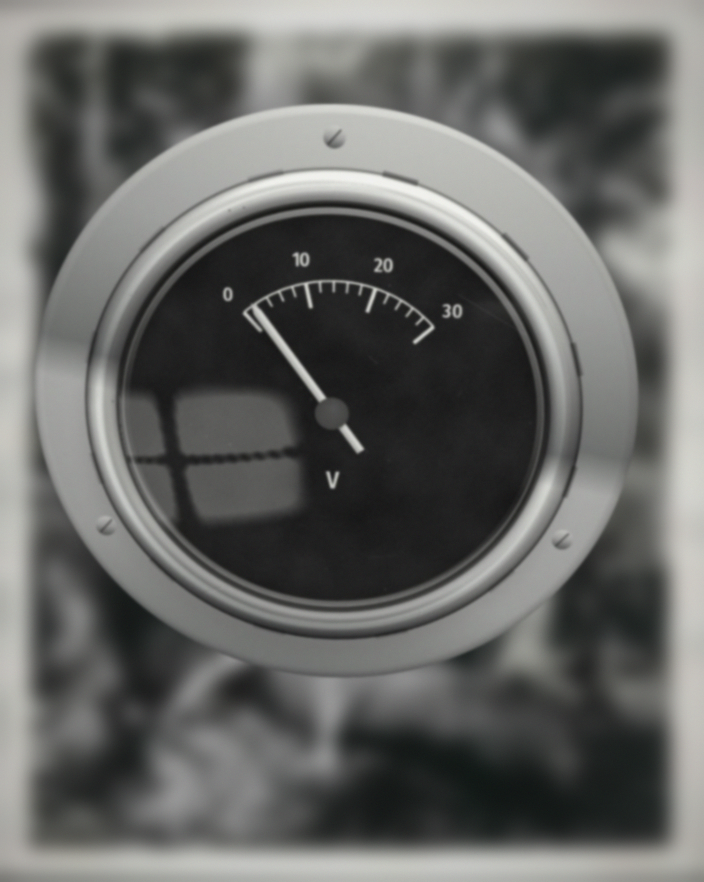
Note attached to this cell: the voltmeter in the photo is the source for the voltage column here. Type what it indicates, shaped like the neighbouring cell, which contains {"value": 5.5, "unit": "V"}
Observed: {"value": 2, "unit": "V"}
